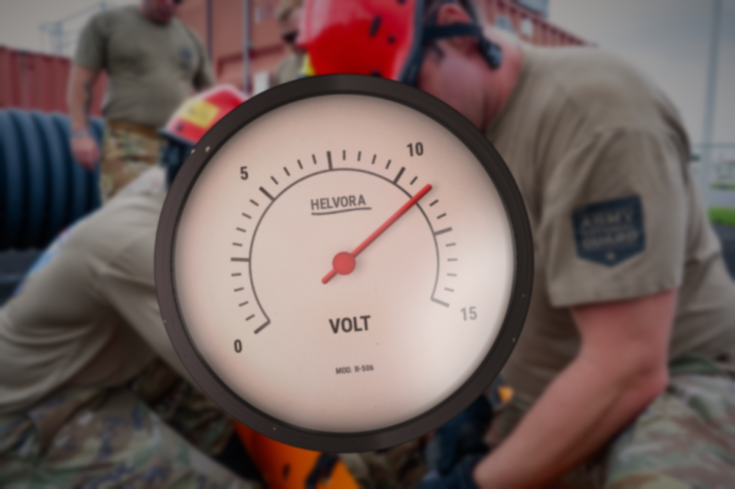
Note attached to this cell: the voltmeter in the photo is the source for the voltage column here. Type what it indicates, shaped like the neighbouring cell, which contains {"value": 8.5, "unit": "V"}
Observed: {"value": 11, "unit": "V"}
